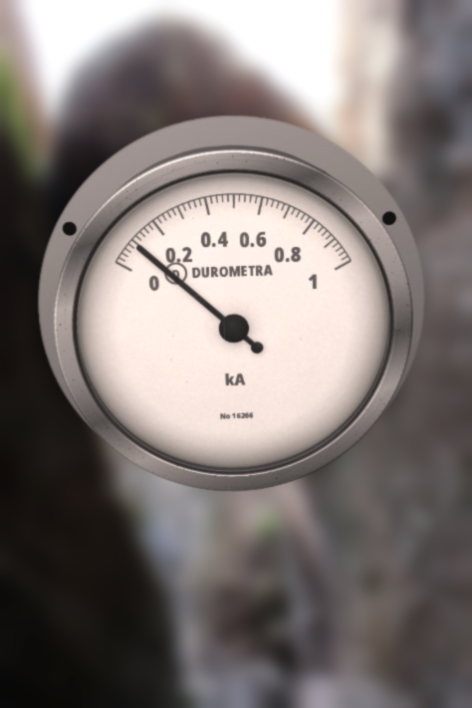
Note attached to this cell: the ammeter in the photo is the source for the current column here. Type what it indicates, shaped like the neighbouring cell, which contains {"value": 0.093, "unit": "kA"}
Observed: {"value": 0.1, "unit": "kA"}
